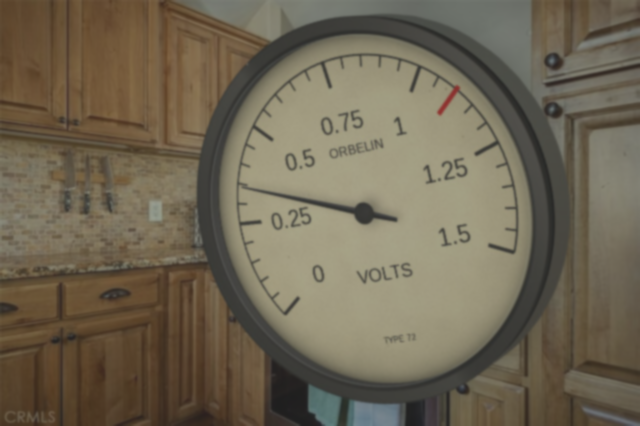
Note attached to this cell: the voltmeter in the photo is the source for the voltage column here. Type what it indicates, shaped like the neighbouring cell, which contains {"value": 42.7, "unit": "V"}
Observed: {"value": 0.35, "unit": "V"}
